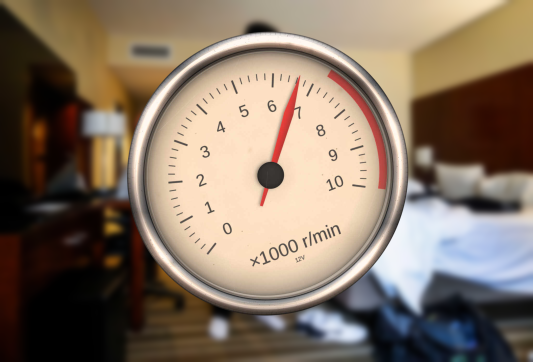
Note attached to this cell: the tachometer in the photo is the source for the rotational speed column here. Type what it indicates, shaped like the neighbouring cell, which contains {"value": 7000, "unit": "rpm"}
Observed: {"value": 6600, "unit": "rpm"}
